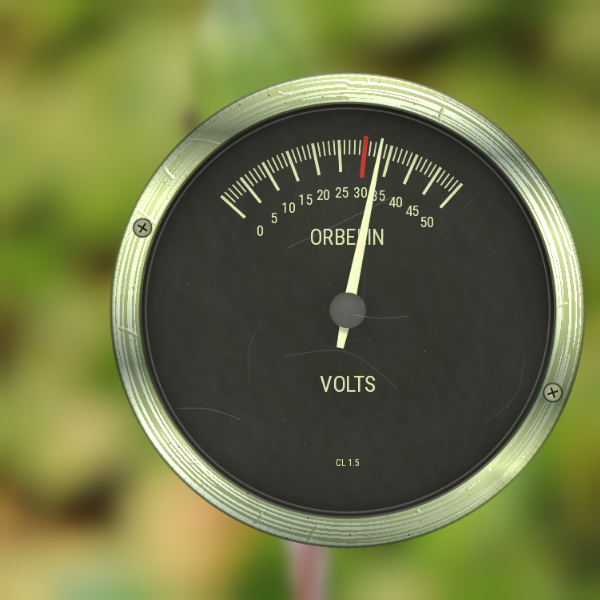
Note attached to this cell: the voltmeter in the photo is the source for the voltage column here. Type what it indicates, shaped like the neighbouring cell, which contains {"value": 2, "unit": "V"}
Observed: {"value": 33, "unit": "V"}
